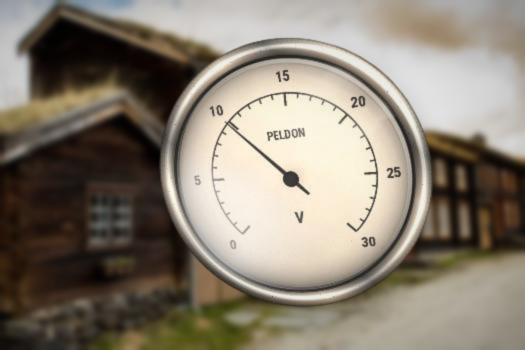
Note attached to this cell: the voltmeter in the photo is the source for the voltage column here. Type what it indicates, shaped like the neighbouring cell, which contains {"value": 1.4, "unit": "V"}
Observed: {"value": 10, "unit": "V"}
